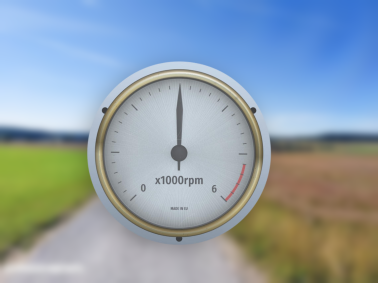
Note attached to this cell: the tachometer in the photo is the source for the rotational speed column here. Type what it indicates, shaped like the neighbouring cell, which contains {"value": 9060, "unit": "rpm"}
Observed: {"value": 3000, "unit": "rpm"}
